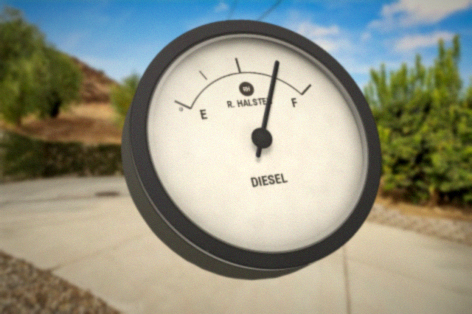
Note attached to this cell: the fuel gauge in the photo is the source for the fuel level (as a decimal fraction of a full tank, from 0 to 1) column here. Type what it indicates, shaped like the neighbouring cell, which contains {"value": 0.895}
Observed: {"value": 0.75}
